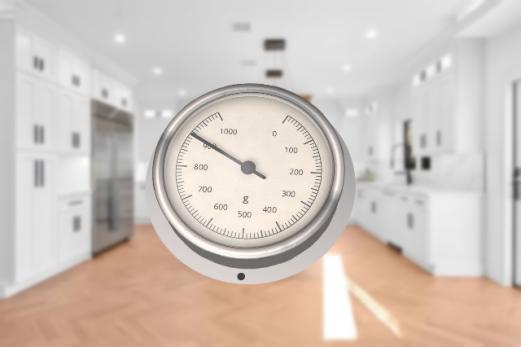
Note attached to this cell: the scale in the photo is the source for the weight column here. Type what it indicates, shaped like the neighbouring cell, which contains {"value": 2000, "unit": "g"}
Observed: {"value": 900, "unit": "g"}
